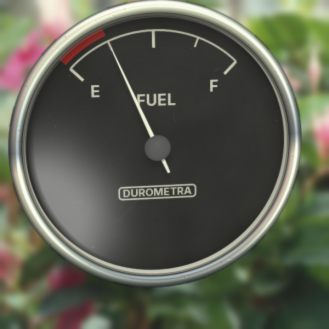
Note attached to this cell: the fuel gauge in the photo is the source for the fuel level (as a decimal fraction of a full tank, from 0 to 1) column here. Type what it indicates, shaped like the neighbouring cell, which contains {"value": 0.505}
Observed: {"value": 0.25}
